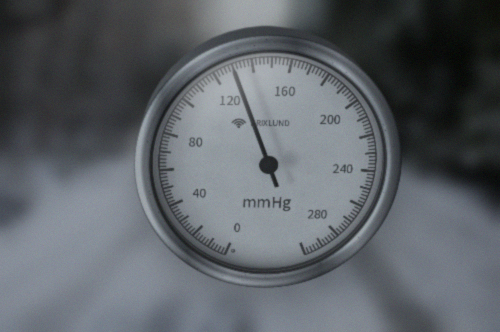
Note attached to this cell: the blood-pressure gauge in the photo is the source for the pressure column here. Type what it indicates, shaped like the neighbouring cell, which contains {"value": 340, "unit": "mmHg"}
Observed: {"value": 130, "unit": "mmHg"}
